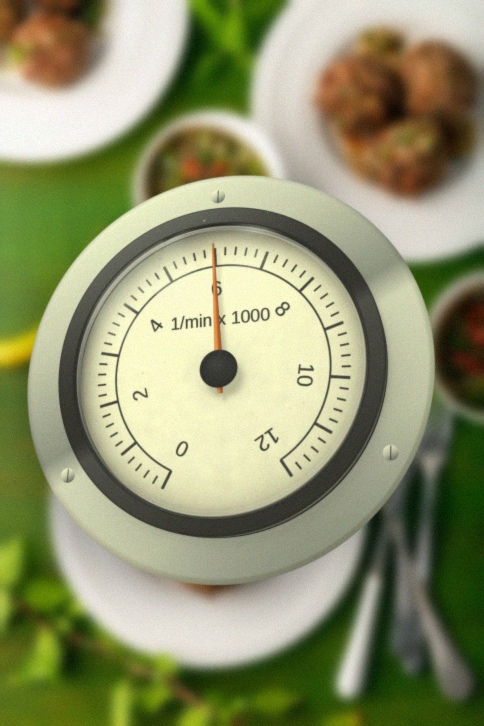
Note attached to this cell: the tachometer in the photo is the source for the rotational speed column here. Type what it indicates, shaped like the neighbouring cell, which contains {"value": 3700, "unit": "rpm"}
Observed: {"value": 6000, "unit": "rpm"}
